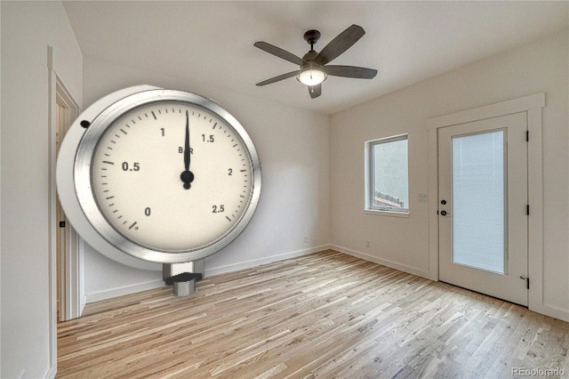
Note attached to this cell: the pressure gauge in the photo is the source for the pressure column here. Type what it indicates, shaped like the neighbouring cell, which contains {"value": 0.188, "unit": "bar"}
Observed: {"value": 1.25, "unit": "bar"}
